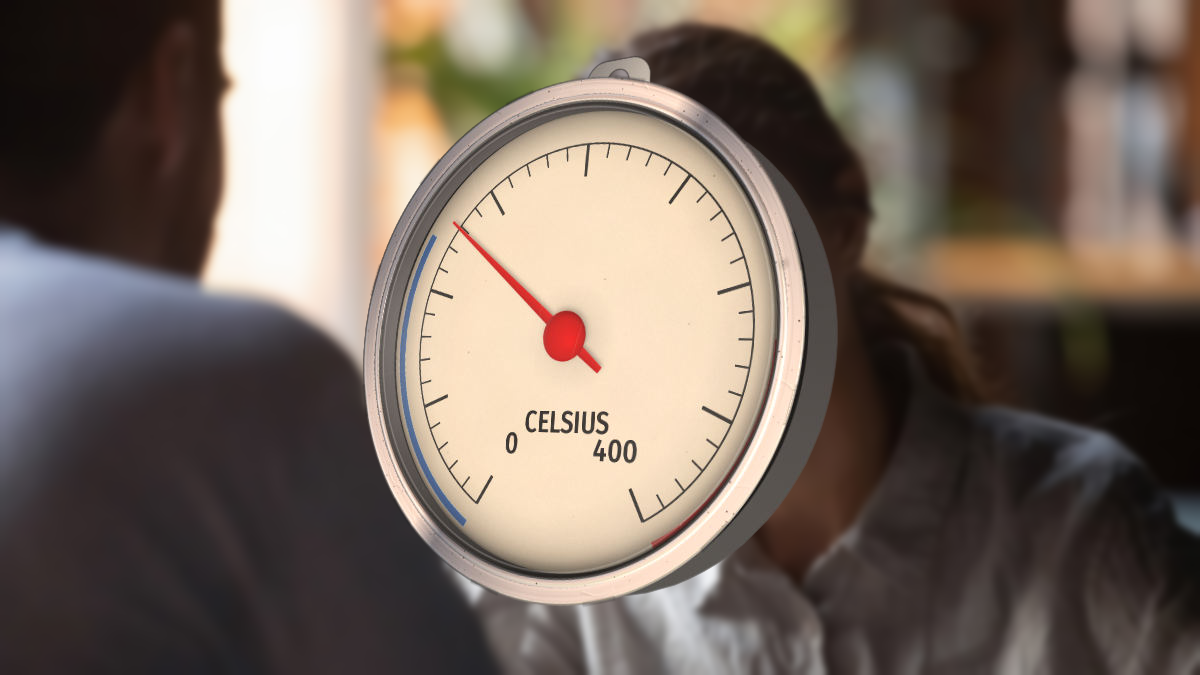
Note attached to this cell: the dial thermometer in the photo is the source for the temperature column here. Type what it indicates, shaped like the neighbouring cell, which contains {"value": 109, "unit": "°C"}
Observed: {"value": 130, "unit": "°C"}
